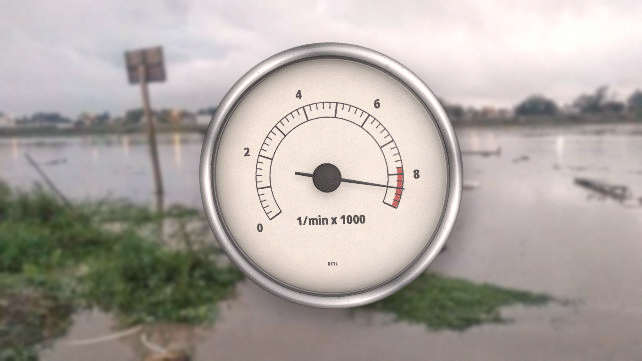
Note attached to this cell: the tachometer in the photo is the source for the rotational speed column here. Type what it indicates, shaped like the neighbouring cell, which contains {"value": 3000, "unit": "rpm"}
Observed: {"value": 8400, "unit": "rpm"}
